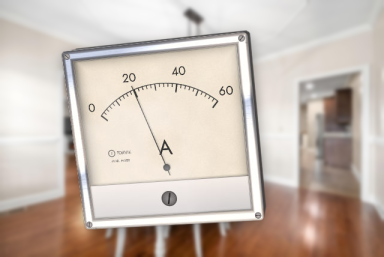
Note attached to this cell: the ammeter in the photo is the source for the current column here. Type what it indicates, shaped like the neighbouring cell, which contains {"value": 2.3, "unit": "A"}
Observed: {"value": 20, "unit": "A"}
